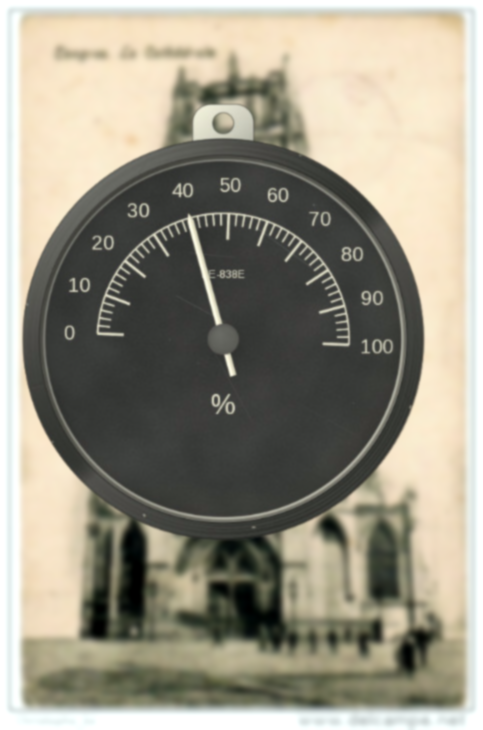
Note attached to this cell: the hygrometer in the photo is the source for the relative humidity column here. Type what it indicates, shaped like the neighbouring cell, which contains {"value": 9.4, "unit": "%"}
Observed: {"value": 40, "unit": "%"}
